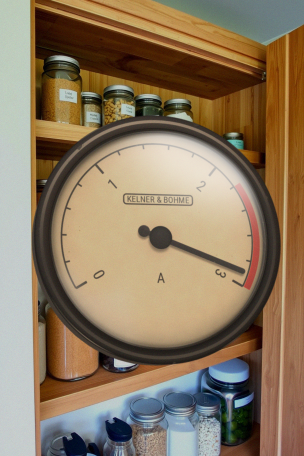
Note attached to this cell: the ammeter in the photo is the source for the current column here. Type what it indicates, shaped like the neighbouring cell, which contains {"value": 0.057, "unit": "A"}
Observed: {"value": 2.9, "unit": "A"}
